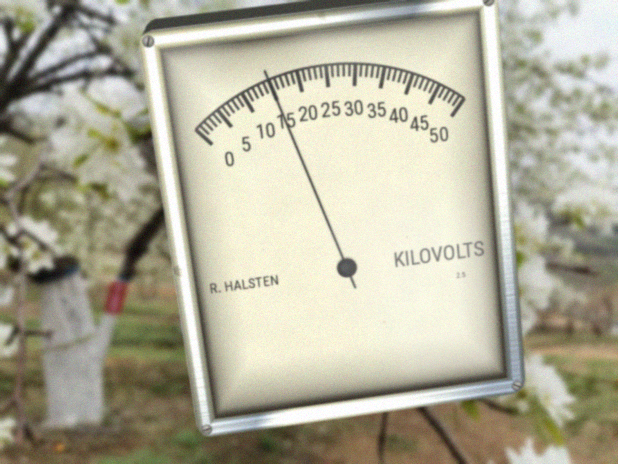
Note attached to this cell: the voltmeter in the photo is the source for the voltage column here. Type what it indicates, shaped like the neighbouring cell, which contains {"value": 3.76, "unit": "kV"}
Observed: {"value": 15, "unit": "kV"}
